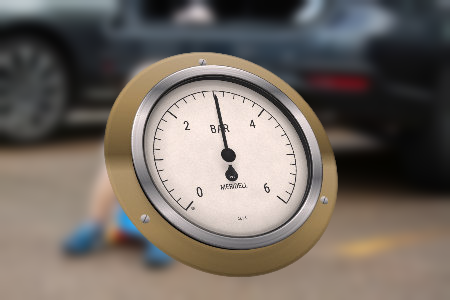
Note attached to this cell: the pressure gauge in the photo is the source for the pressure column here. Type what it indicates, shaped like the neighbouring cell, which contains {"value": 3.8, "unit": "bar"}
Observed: {"value": 3, "unit": "bar"}
